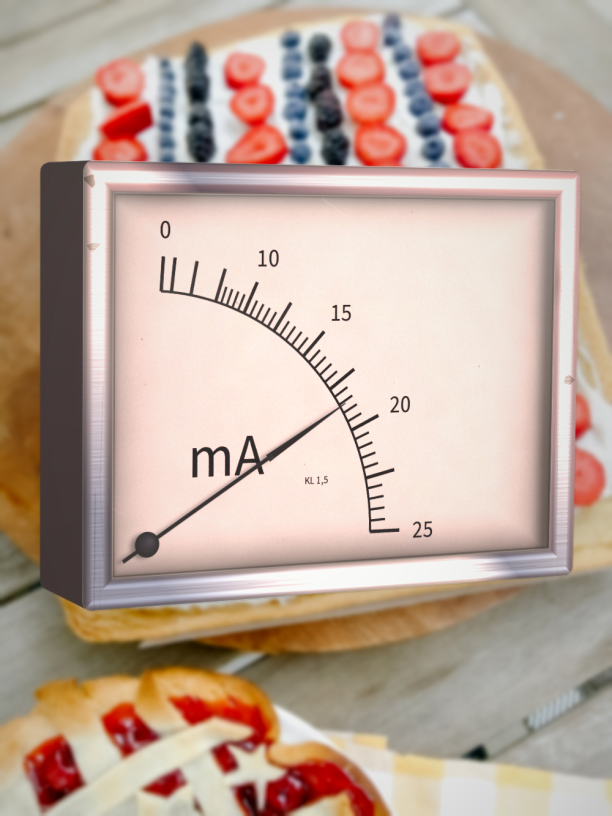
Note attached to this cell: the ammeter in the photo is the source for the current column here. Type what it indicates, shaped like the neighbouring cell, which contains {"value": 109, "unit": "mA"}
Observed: {"value": 18.5, "unit": "mA"}
